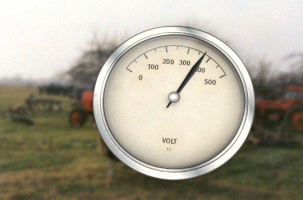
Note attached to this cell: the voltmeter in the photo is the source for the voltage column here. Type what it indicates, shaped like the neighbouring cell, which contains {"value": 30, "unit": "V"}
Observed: {"value": 375, "unit": "V"}
